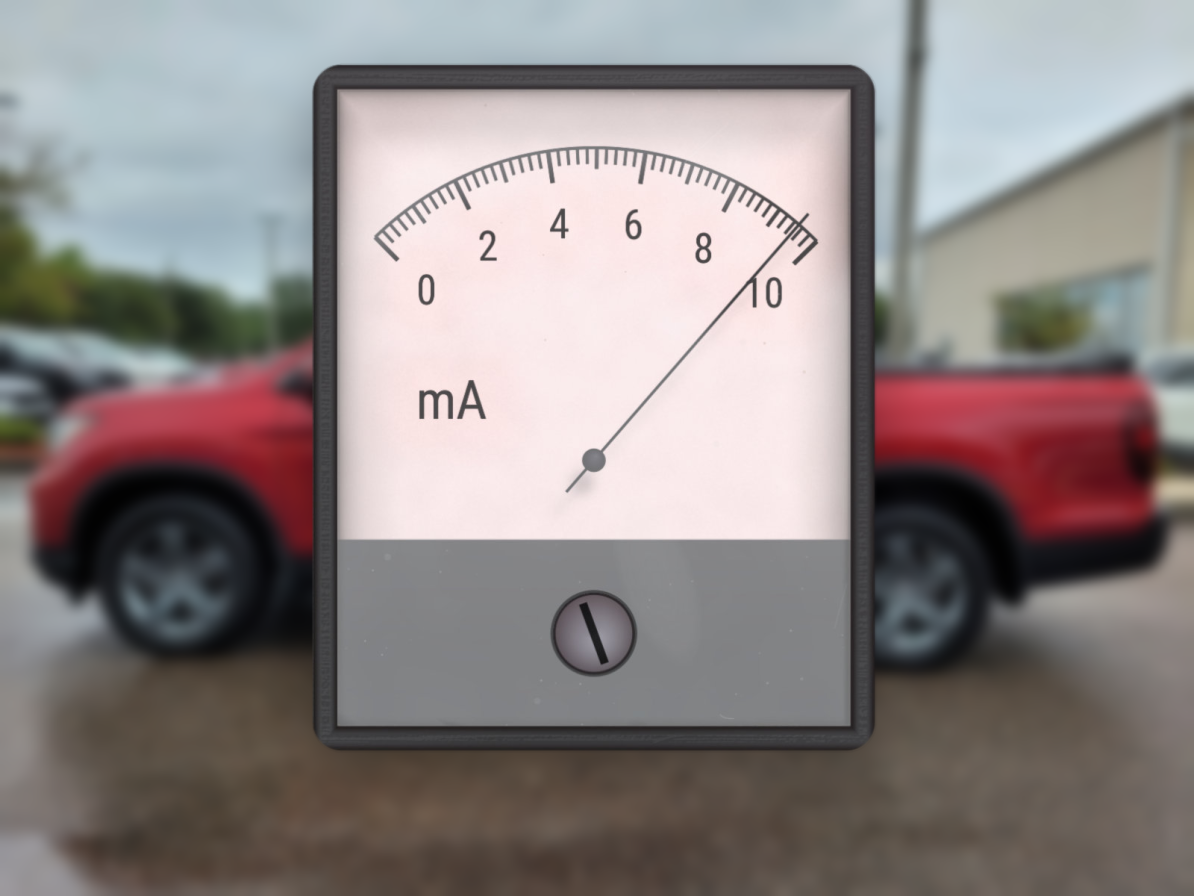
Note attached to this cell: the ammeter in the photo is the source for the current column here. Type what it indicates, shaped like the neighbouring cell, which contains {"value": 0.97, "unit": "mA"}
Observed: {"value": 9.5, "unit": "mA"}
